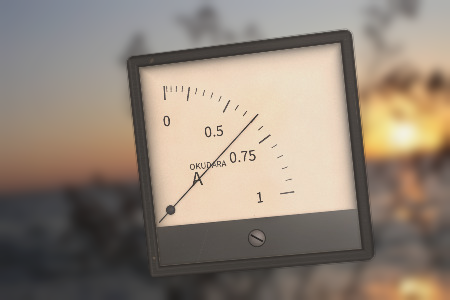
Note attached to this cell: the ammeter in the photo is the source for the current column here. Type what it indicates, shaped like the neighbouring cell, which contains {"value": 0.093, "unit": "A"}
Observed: {"value": 0.65, "unit": "A"}
